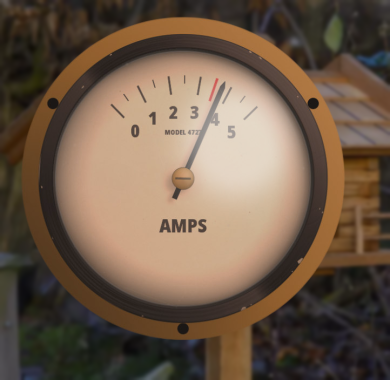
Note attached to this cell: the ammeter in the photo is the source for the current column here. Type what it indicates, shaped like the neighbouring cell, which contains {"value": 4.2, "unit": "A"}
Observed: {"value": 3.75, "unit": "A"}
